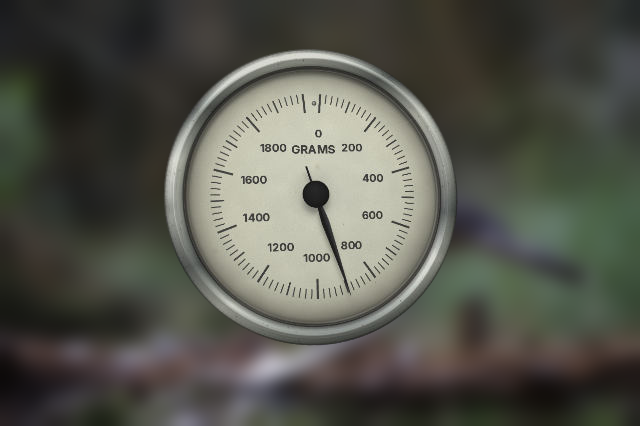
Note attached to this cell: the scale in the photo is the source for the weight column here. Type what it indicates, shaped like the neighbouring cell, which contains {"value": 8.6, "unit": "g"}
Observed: {"value": 900, "unit": "g"}
